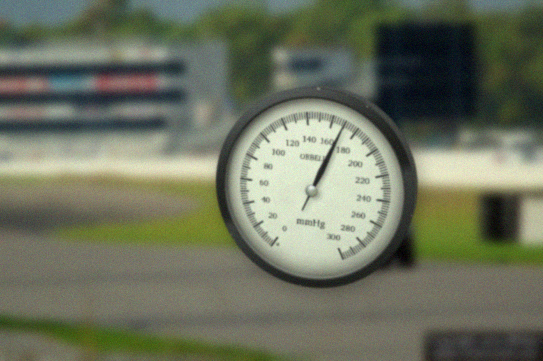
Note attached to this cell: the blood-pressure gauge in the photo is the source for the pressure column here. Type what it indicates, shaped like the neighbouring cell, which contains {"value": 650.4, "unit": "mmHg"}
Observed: {"value": 170, "unit": "mmHg"}
